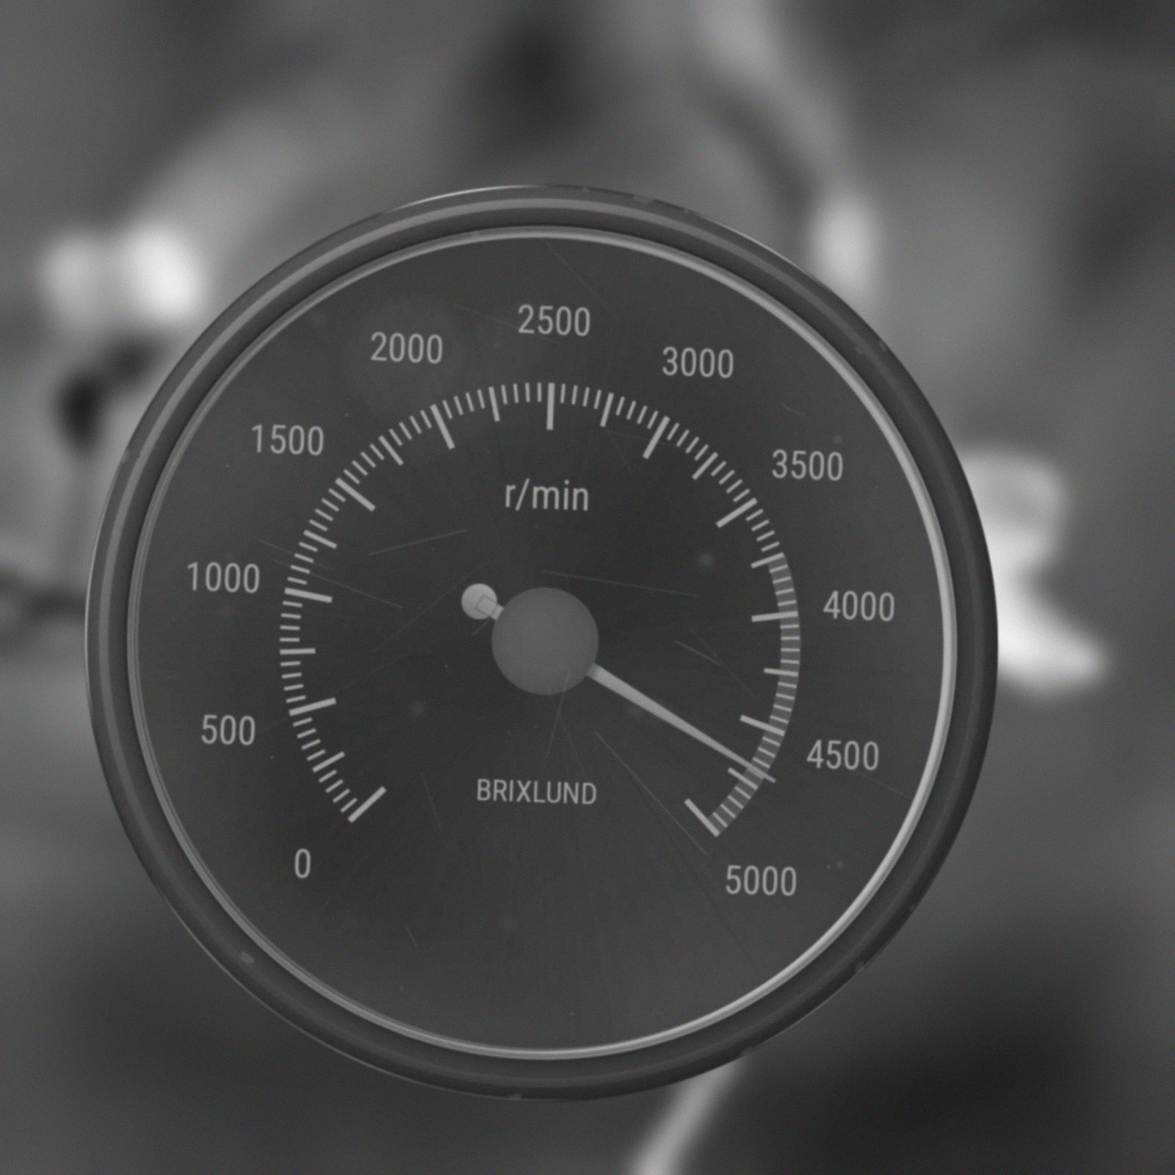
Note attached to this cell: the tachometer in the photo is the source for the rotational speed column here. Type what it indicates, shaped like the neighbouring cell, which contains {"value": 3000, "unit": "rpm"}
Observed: {"value": 4700, "unit": "rpm"}
